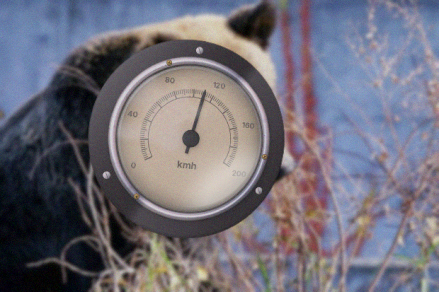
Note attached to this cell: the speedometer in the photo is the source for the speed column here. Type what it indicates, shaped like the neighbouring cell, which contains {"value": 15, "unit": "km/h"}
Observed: {"value": 110, "unit": "km/h"}
